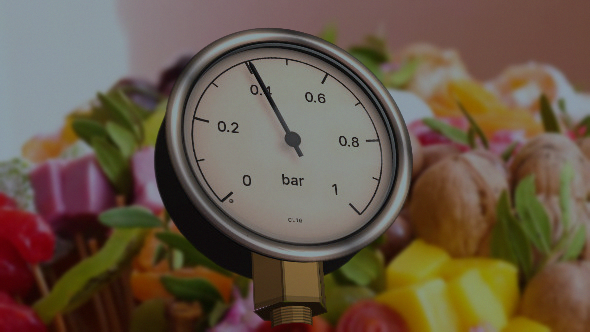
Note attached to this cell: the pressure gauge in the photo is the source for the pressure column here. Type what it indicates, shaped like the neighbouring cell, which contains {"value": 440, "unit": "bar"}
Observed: {"value": 0.4, "unit": "bar"}
